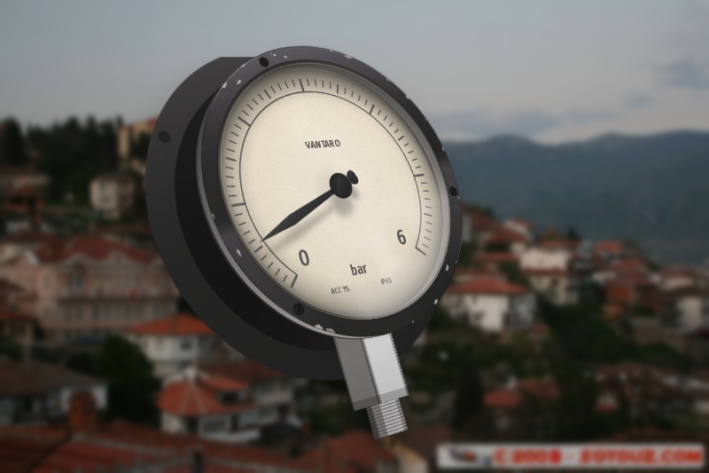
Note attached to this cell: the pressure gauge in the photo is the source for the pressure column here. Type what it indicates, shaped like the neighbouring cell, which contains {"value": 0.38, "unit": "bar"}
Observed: {"value": 0.55, "unit": "bar"}
